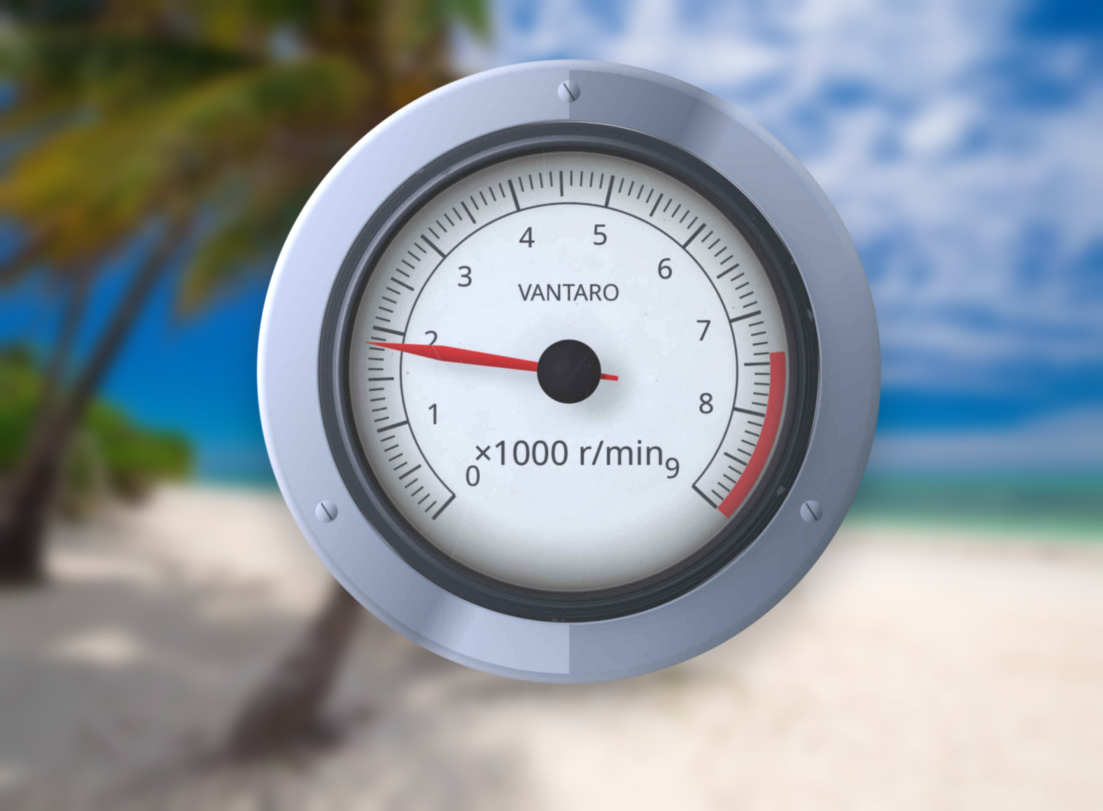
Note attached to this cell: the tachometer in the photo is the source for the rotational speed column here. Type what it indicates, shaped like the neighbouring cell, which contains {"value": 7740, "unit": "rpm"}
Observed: {"value": 1850, "unit": "rpm"}
